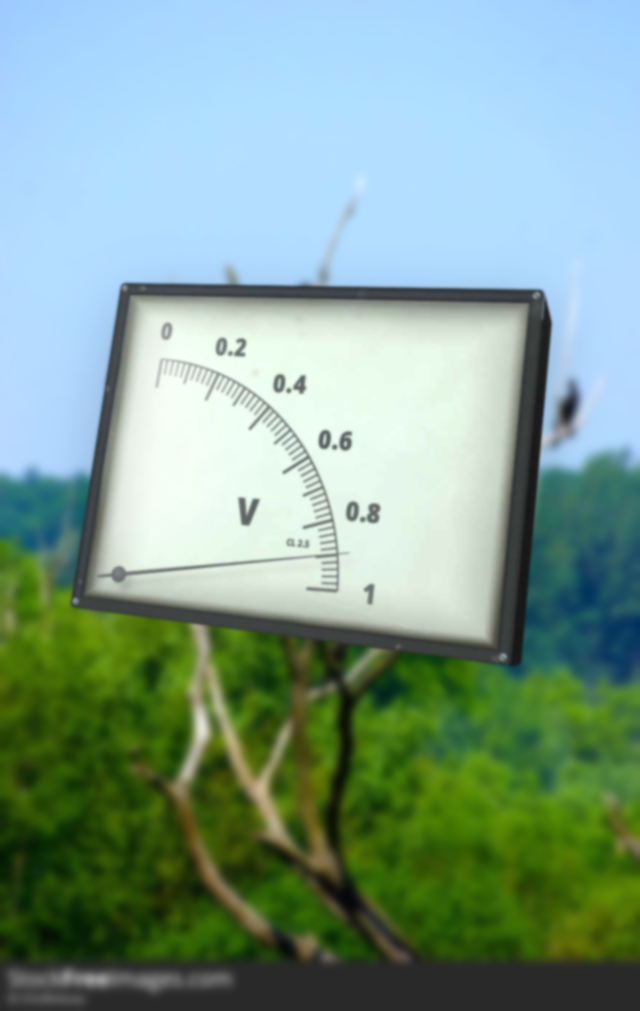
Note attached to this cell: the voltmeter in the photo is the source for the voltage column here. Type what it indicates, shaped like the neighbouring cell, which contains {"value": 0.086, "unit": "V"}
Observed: {"value": 0.9, "unit": "V"}
